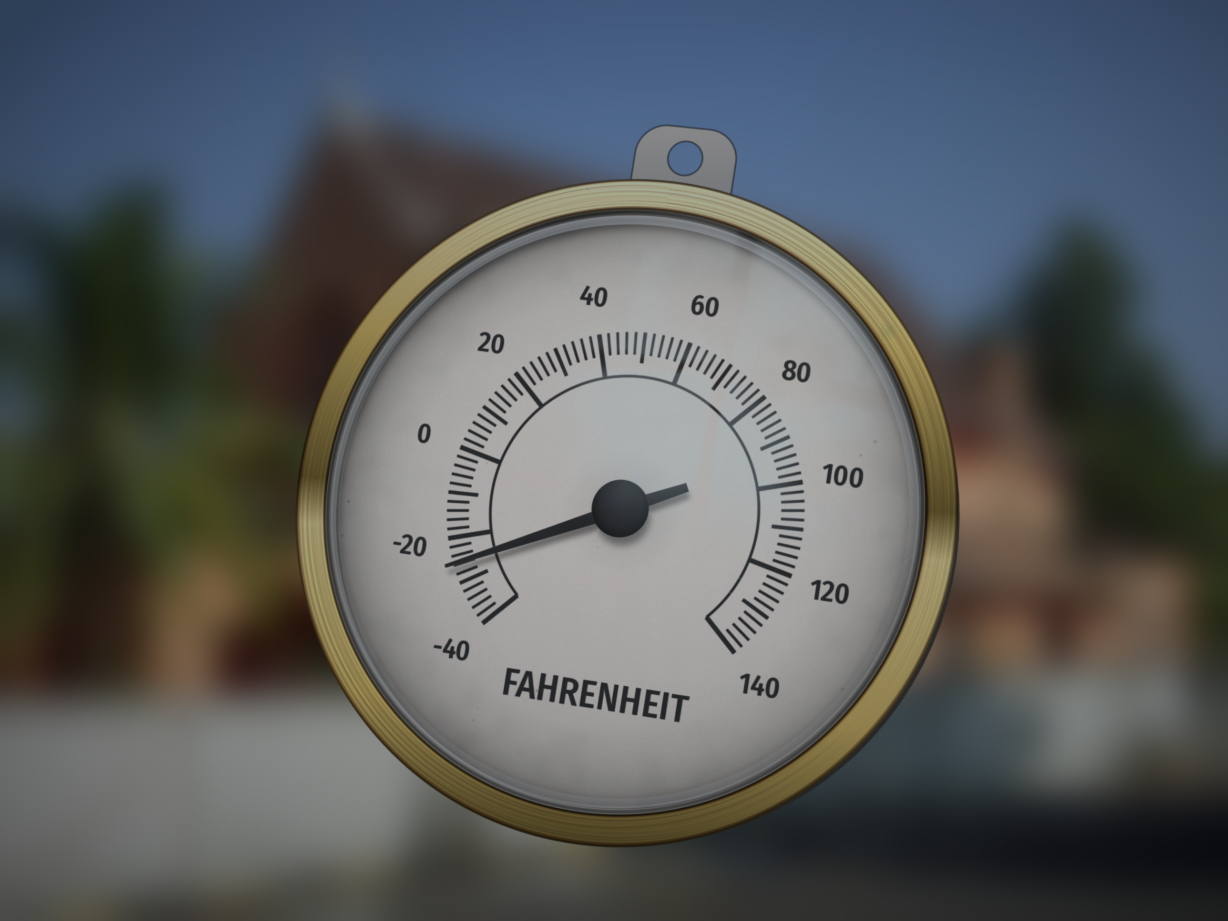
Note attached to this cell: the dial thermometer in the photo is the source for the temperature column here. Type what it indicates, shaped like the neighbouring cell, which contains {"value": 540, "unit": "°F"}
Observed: {"value": -26, "unit": "°F"}
